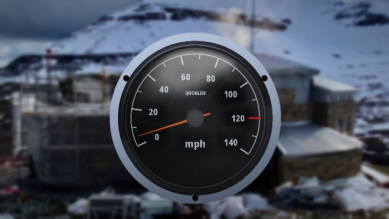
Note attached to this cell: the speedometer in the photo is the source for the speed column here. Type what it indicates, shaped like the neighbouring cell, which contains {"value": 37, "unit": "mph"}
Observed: {"value": 5, "unit": "mph"}
